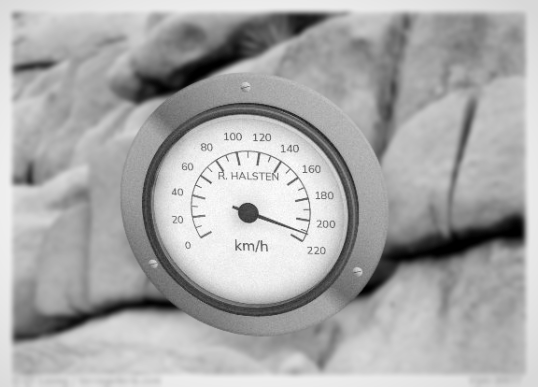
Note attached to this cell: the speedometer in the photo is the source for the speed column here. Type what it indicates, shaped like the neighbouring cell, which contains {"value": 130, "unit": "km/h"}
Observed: {"value": 210, "unit": "km/h"}
